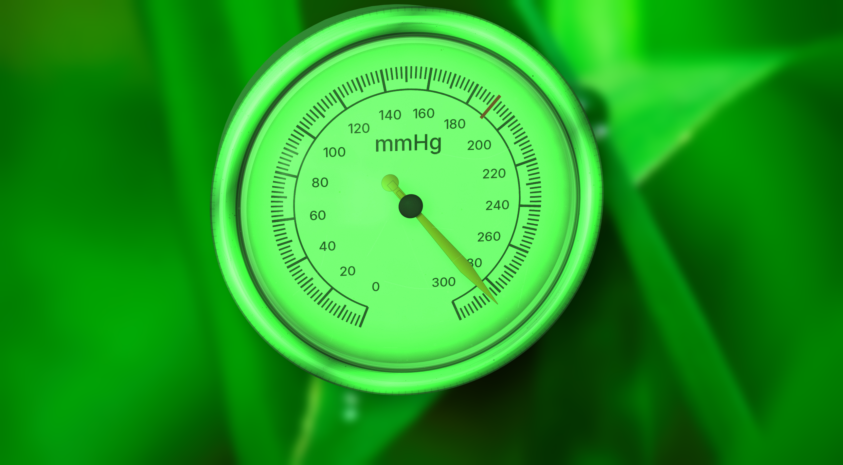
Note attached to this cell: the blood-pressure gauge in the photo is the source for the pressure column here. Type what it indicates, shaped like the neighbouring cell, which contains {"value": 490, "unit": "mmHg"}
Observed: {"value": 284, "unit": "mmHg"}
